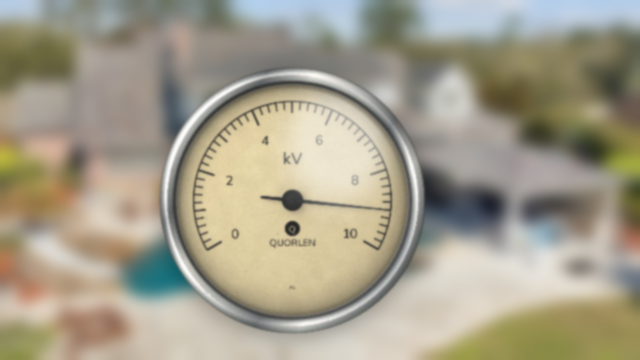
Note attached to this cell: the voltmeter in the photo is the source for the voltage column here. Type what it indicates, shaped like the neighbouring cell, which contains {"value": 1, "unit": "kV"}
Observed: {"value": 9, "unit": "kV"}
